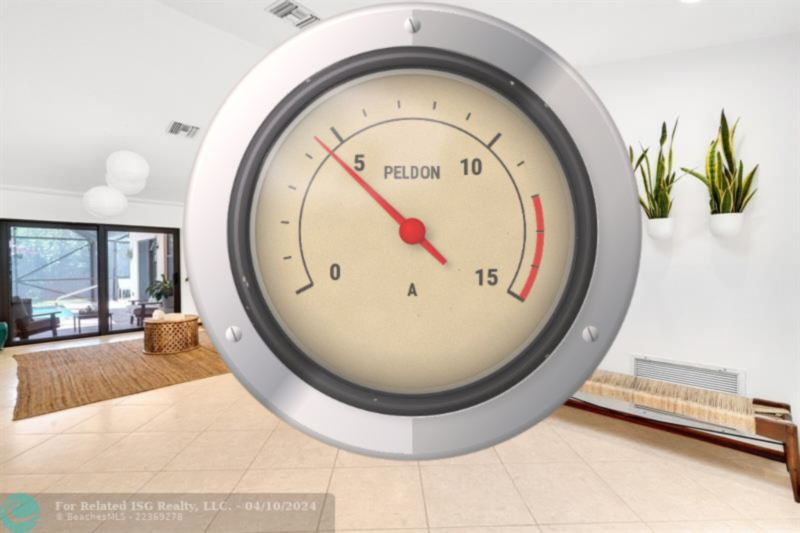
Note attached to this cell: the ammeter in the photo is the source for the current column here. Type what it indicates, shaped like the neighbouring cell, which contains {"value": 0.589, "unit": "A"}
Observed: {"value": 4.5, "unit": "A"}
